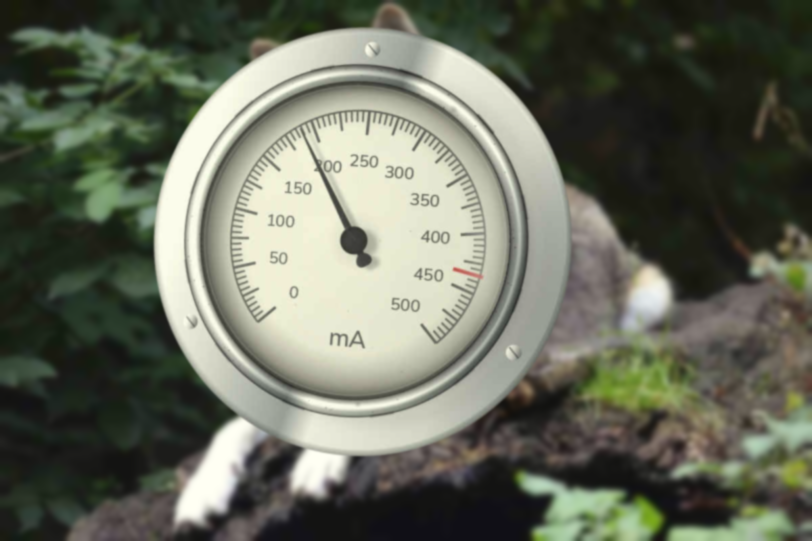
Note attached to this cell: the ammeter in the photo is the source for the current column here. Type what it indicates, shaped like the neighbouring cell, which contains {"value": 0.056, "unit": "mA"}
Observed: {"value": 190, "unit": "mA"}
